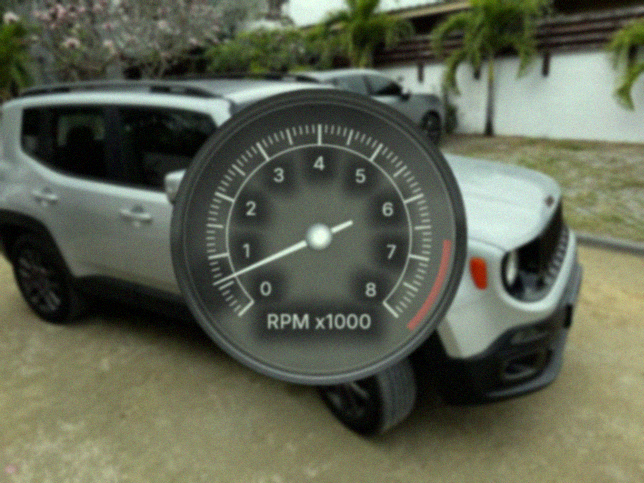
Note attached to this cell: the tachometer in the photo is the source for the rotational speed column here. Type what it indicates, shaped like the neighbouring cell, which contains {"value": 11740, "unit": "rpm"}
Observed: {"value": 600, "unit": "rpm"}
